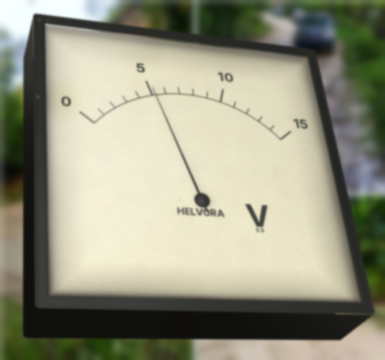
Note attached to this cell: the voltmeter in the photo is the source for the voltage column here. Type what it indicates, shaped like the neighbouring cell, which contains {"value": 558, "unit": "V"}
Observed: {"value": 5, "unit": "V"}
